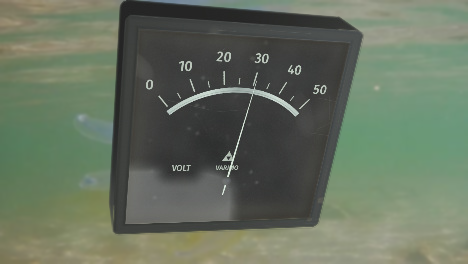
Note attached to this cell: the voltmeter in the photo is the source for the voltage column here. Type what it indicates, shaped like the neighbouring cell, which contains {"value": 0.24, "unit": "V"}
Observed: {"value": 30, "unit": "V"}
